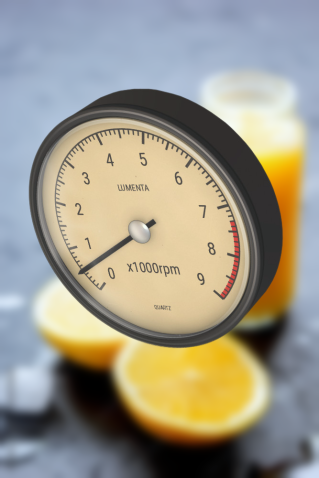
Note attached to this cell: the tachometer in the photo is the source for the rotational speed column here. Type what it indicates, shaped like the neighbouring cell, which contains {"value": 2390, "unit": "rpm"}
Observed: {"value": 500, "unit": "rpm"}
